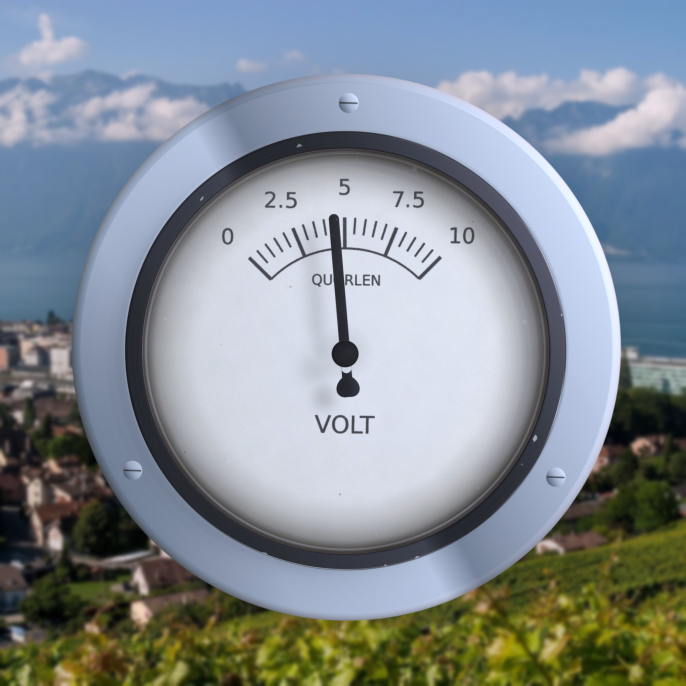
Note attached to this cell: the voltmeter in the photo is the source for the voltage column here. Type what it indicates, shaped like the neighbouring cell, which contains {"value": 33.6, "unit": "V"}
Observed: {"value": 4.5, "unit": "V"}
